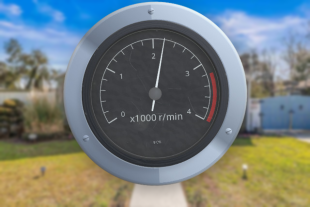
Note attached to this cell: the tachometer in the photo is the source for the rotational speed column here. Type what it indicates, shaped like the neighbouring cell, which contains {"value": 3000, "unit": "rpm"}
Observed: {"value": 2200, "unit": "rpm"}
